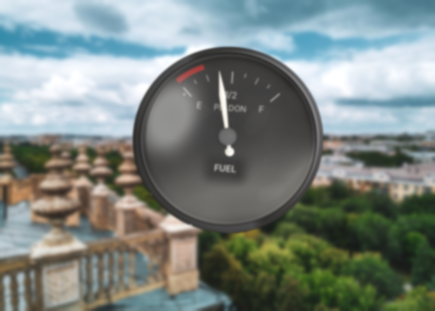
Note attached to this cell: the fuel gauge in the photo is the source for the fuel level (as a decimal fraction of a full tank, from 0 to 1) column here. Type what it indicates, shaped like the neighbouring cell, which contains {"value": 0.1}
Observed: {"value": 0.375}
